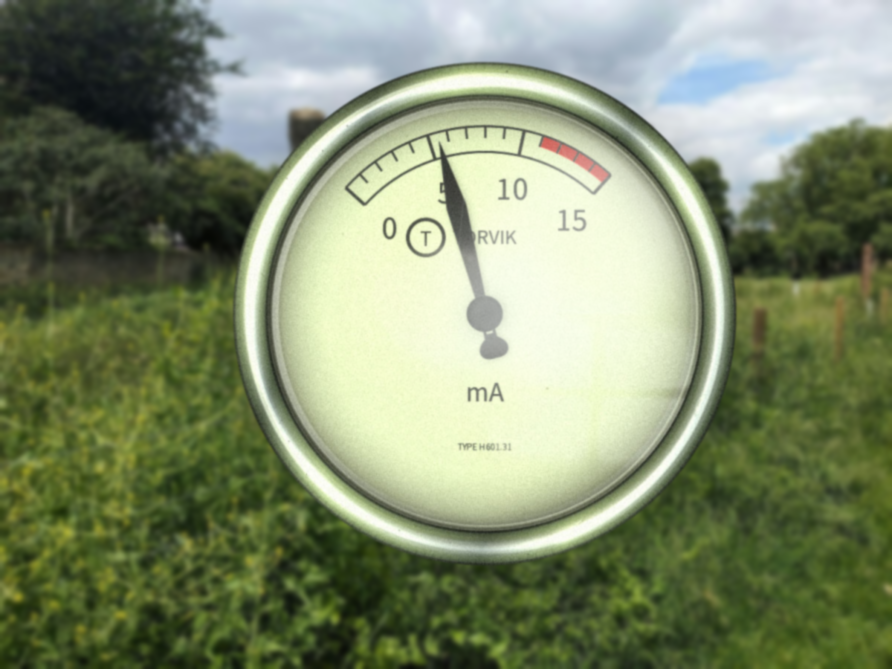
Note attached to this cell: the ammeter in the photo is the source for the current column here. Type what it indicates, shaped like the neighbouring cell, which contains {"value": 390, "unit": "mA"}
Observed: {"value": 5.5, "unit": "mA"}
